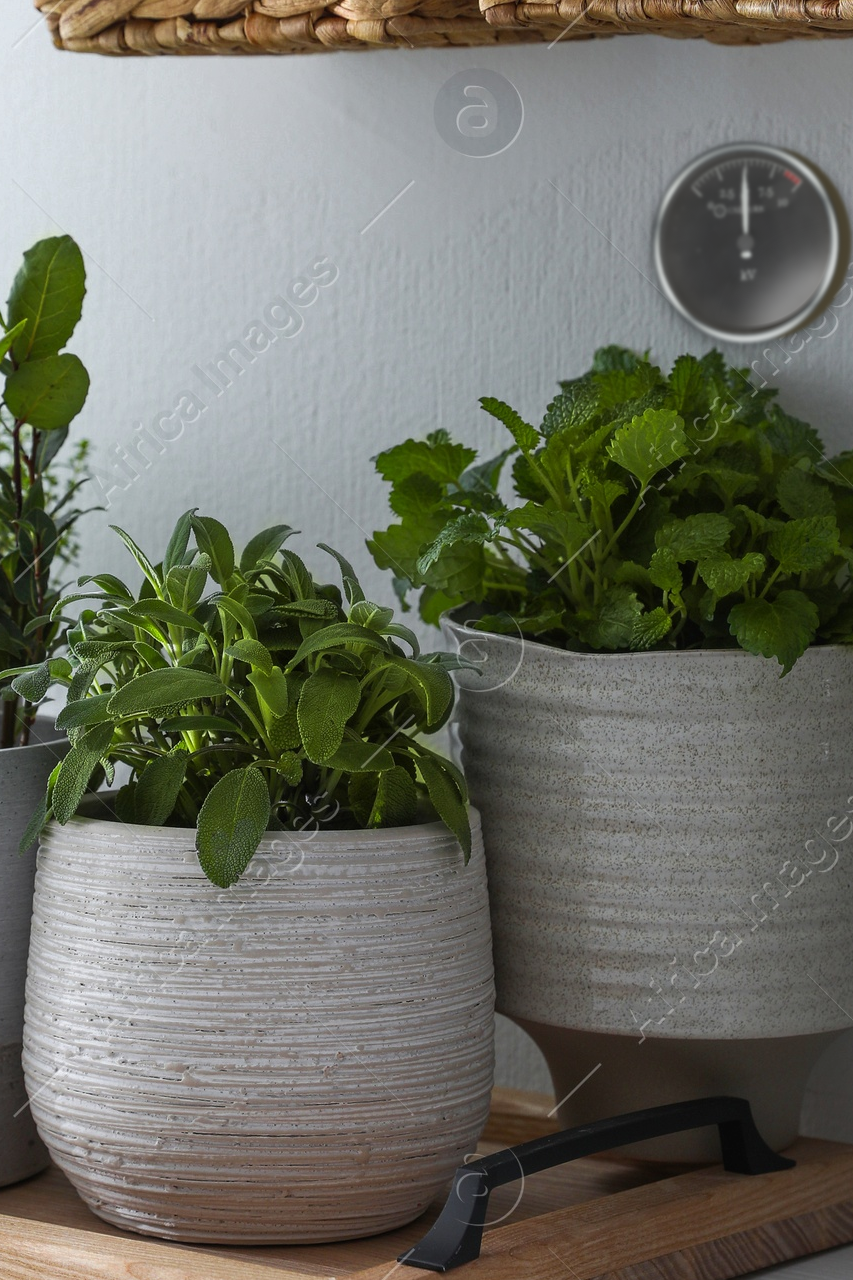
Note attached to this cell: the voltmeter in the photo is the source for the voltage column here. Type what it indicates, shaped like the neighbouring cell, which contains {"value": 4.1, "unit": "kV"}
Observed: {"value": 5, "unit": "kV"}
